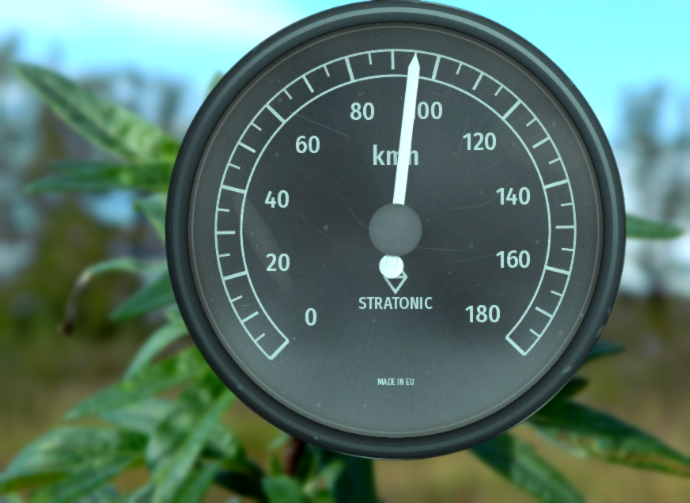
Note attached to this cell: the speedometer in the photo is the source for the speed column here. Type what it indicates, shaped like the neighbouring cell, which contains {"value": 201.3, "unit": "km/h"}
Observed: {"value": 95, "unit": "km/h"}
